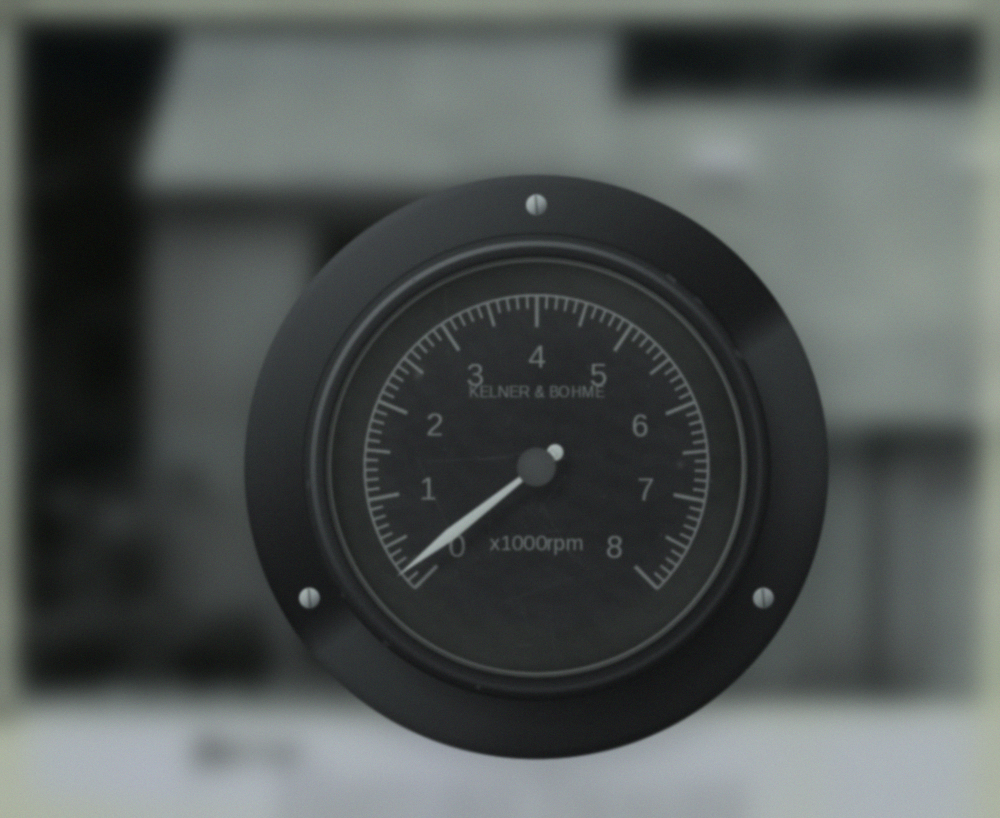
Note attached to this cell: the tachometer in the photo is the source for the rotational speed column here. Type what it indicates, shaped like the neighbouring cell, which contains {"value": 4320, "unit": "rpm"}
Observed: {"value": 200, "unit": "rpm"}
